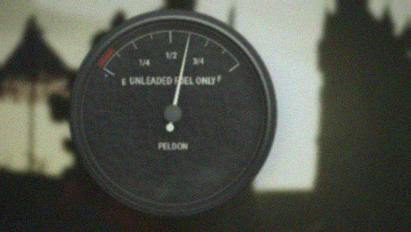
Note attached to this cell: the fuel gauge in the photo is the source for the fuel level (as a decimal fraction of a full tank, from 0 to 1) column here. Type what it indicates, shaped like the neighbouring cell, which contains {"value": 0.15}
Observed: {"value": 0.625}
